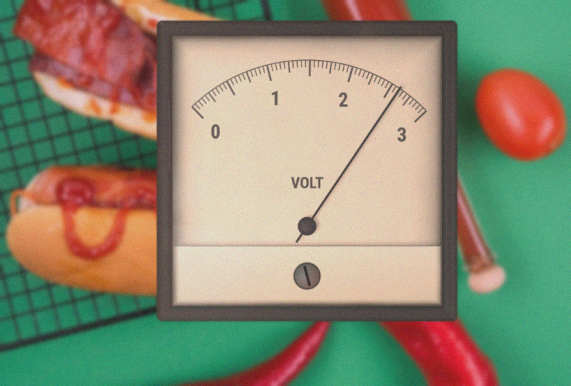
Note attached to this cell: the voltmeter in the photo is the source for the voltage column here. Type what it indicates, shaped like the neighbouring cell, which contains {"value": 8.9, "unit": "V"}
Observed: {"value": 2.6, "unit": "V"}
